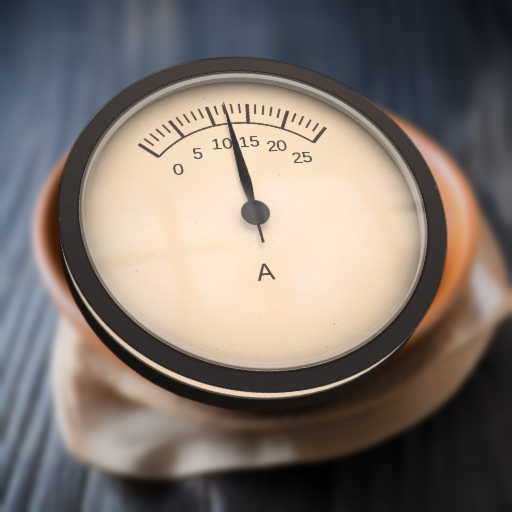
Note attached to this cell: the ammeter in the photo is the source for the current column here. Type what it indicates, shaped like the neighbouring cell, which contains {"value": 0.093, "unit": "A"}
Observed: {"value": 12, "unit": "A"}
